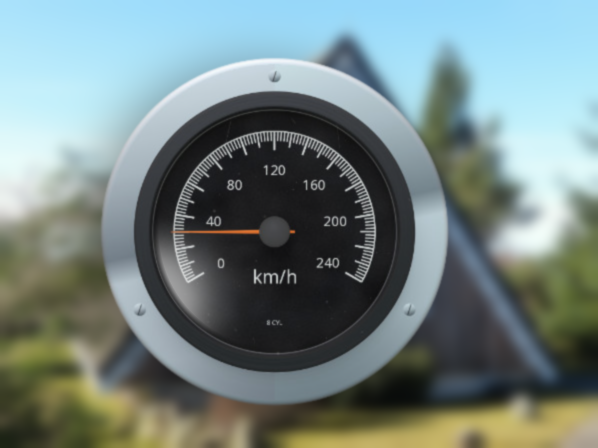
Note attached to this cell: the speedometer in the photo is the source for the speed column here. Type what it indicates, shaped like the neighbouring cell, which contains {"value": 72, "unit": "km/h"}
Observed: {"value": 30, "unit": "km/h"}
